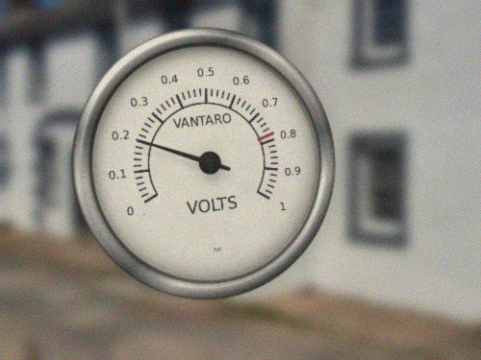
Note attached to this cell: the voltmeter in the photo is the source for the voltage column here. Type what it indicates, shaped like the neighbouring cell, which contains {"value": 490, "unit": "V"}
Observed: {"value": 0.2, "unit": "V"}
